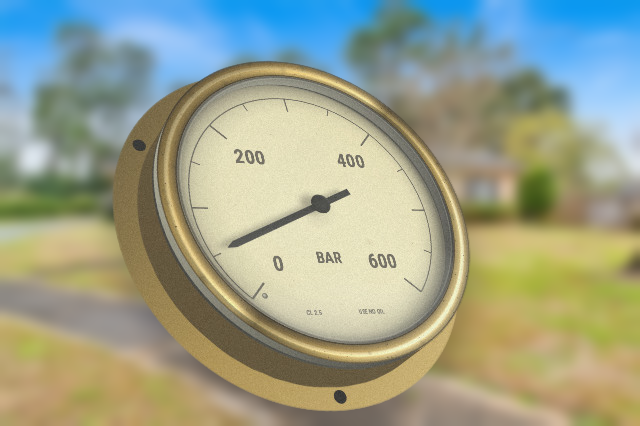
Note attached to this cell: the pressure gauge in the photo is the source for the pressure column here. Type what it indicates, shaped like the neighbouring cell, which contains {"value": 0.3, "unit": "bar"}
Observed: {"value": 50, "unit": "bar"}
